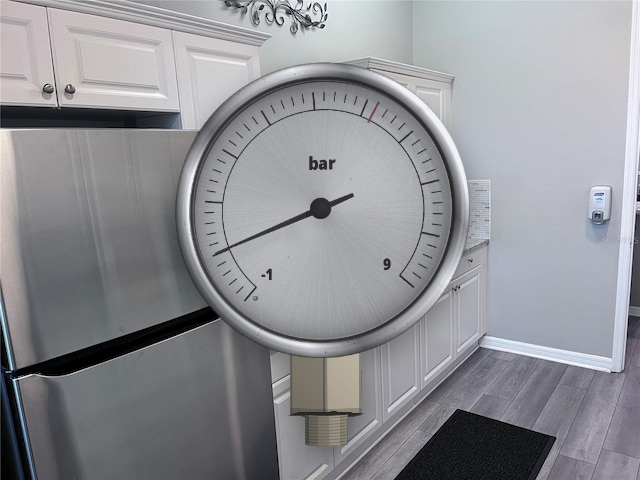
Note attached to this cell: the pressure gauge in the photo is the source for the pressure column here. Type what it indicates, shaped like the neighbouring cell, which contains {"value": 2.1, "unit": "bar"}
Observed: {"value": 0, "unit": "bar"}
